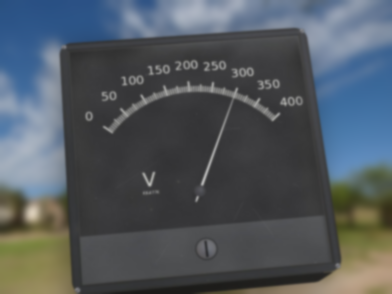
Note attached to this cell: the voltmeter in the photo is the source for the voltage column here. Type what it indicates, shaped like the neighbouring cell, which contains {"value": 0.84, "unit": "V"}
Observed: {"value": 300, "unit": "V"}
